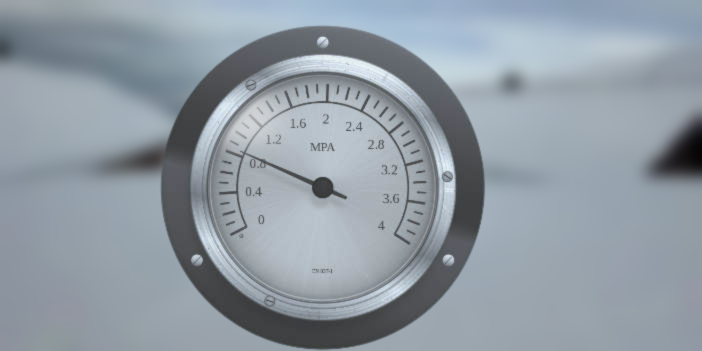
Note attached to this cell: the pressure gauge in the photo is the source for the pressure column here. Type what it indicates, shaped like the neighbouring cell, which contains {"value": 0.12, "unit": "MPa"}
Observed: {"value": 0.85, "unit": "MPa"}
